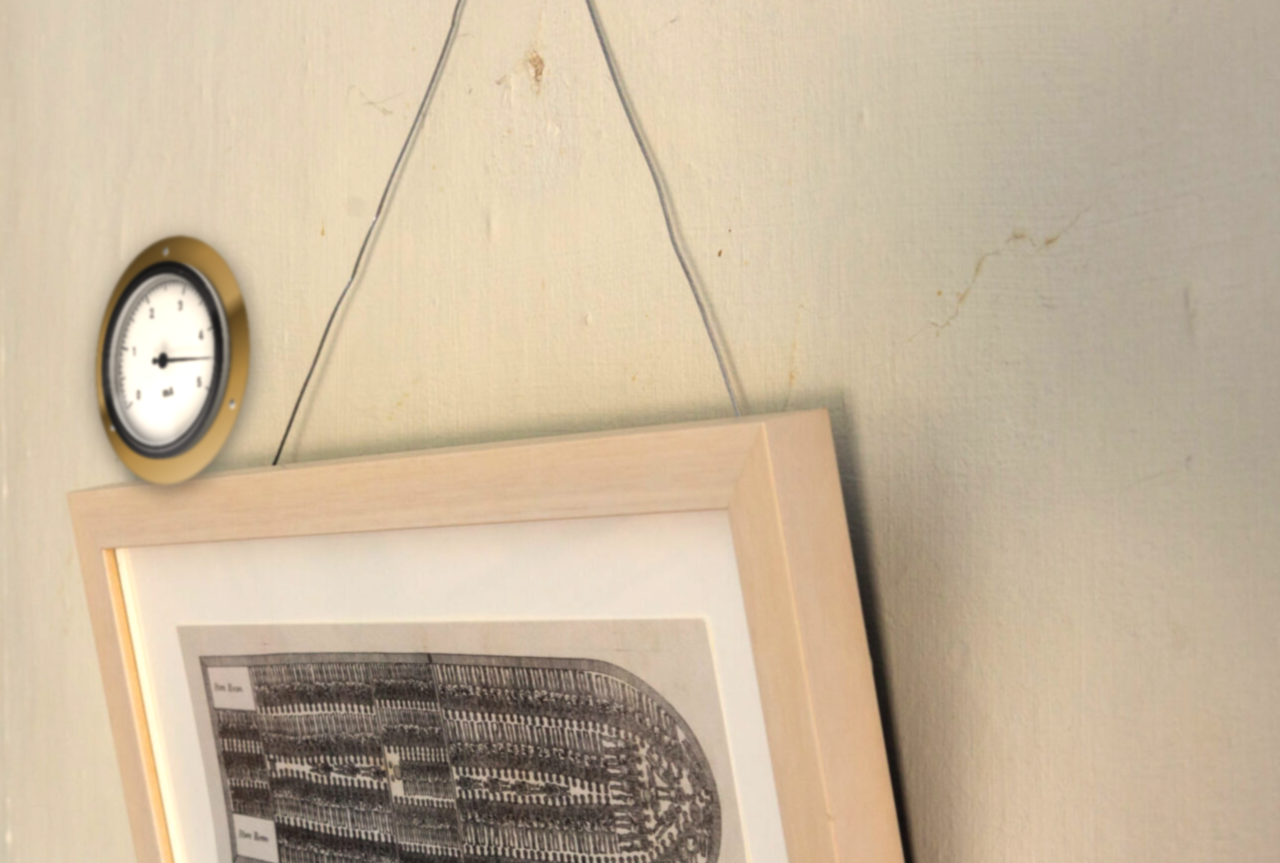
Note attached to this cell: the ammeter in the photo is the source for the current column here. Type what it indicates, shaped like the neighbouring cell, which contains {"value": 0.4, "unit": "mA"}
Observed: {"value": 4.5, "unit": "mA"}
